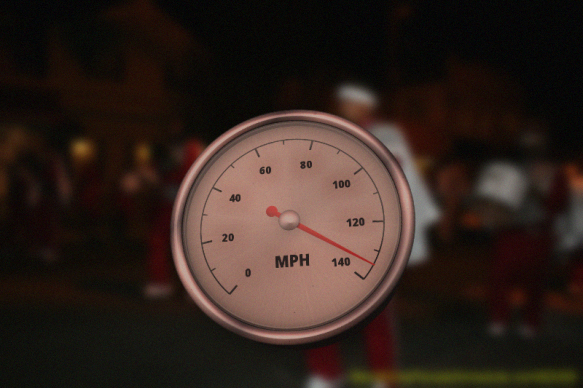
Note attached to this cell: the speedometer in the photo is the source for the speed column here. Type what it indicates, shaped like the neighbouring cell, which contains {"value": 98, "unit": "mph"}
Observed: {"value": 135, "unit": "mph"}
